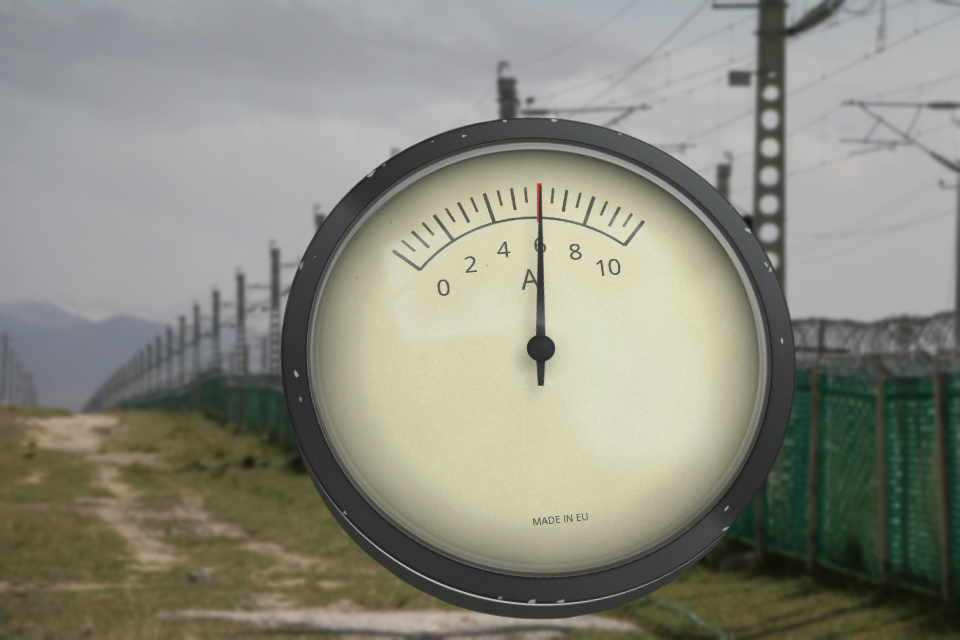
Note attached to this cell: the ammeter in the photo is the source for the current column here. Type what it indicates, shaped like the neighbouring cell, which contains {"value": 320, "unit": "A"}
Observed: {"value": 6, "unit": "A"}
